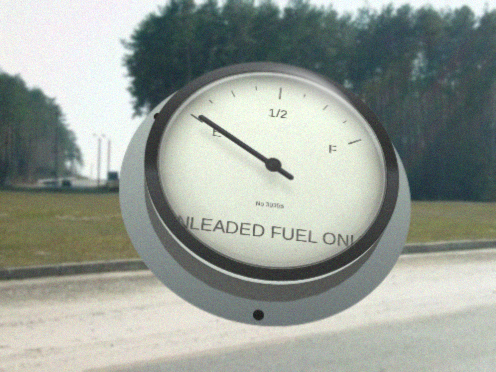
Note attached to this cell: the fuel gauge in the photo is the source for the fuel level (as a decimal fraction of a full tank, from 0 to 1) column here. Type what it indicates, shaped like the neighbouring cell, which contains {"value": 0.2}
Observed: {"value": 0}
